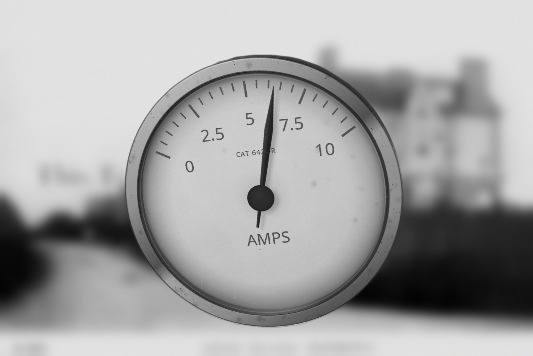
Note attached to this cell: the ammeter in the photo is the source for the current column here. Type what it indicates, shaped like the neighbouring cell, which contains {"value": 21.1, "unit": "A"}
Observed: {"value": 6.25, "unit": "A"}
